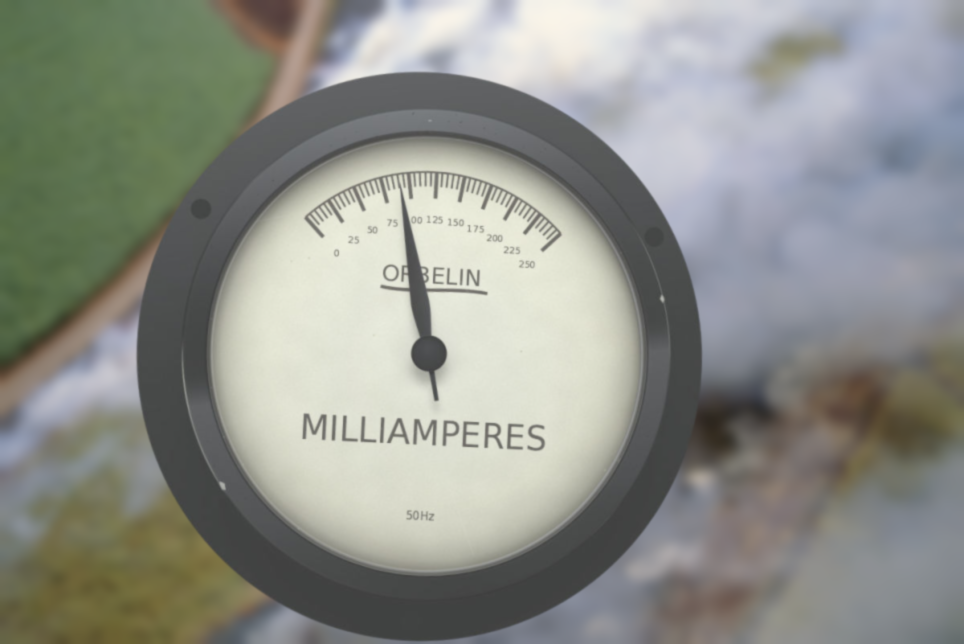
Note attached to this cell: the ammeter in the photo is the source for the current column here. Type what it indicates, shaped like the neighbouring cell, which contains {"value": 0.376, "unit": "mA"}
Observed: {"value": 90, "unit": "mA"}
